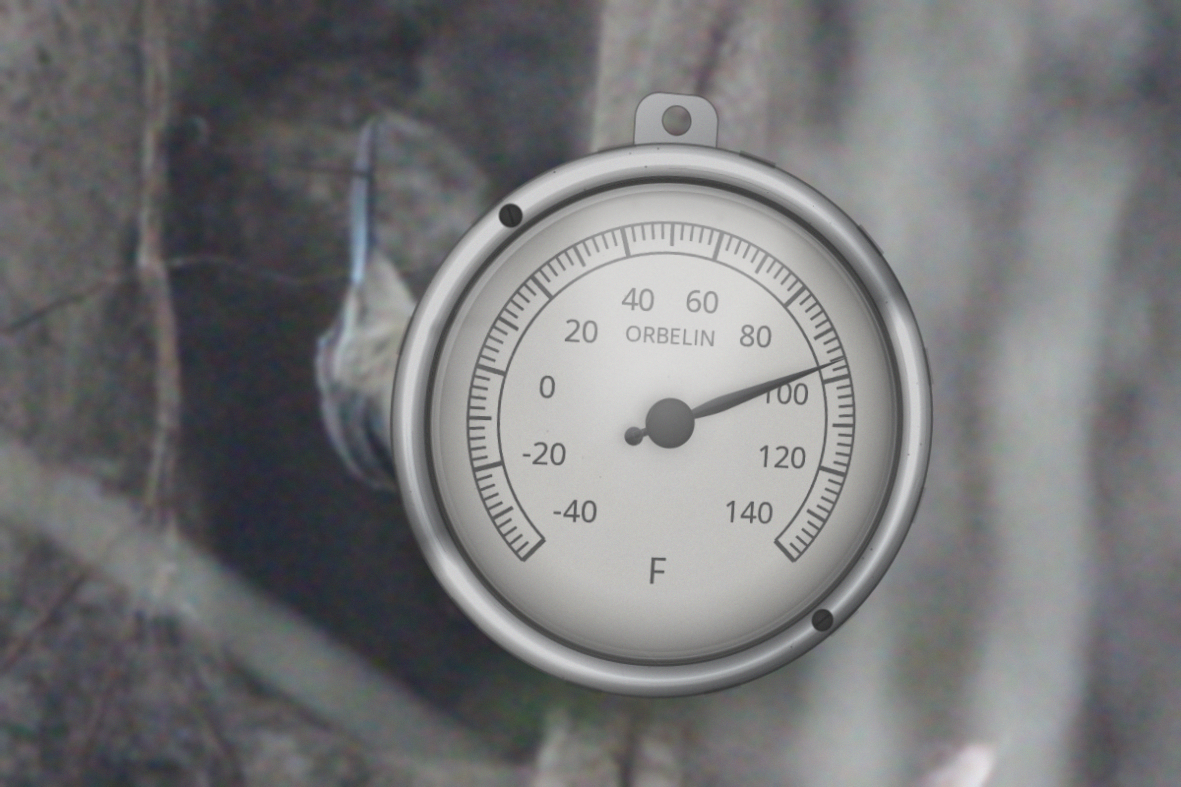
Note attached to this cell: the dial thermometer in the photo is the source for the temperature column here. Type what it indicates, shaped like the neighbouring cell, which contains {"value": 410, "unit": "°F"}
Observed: {"value": 96, "unit": "°F"}
